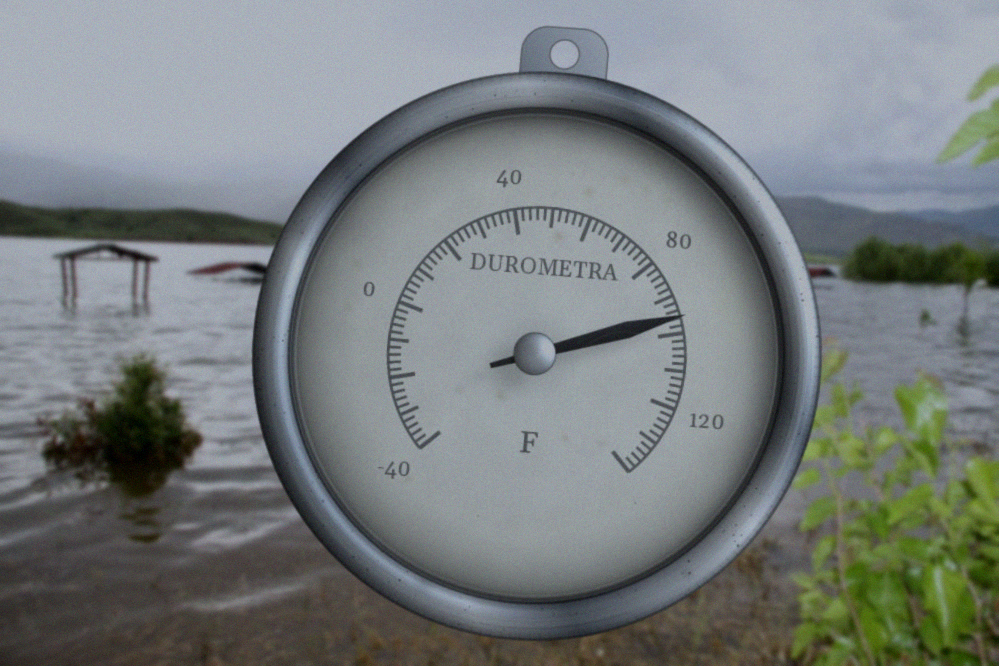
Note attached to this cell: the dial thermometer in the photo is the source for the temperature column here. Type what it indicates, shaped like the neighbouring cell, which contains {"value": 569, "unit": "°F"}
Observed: {"value": 96, "unit": "°F"}
